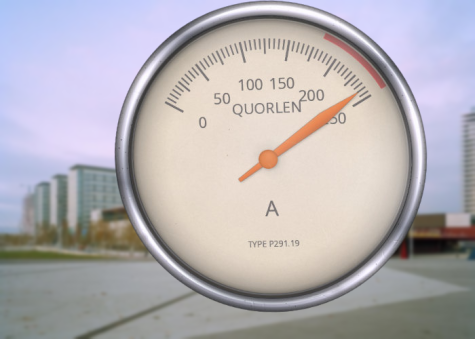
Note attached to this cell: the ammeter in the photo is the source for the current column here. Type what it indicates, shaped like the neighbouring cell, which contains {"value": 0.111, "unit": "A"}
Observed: {"value": 240, "unit": "A"}
